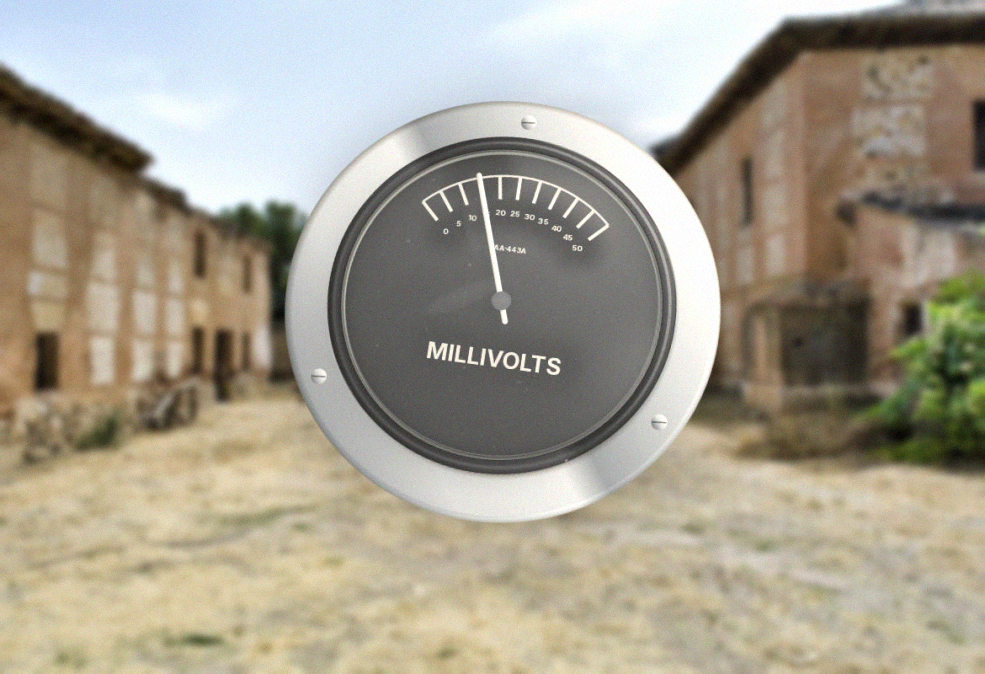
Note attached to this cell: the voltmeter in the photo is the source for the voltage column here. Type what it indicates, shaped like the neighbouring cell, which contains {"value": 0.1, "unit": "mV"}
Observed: {"value": 15, "unit": "mV"}
